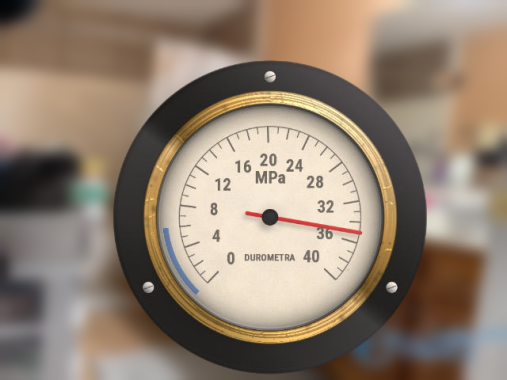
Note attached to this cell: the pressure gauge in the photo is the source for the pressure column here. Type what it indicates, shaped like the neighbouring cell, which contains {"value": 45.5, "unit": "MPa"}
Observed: {"value": 35, "unit": "MPa"}
